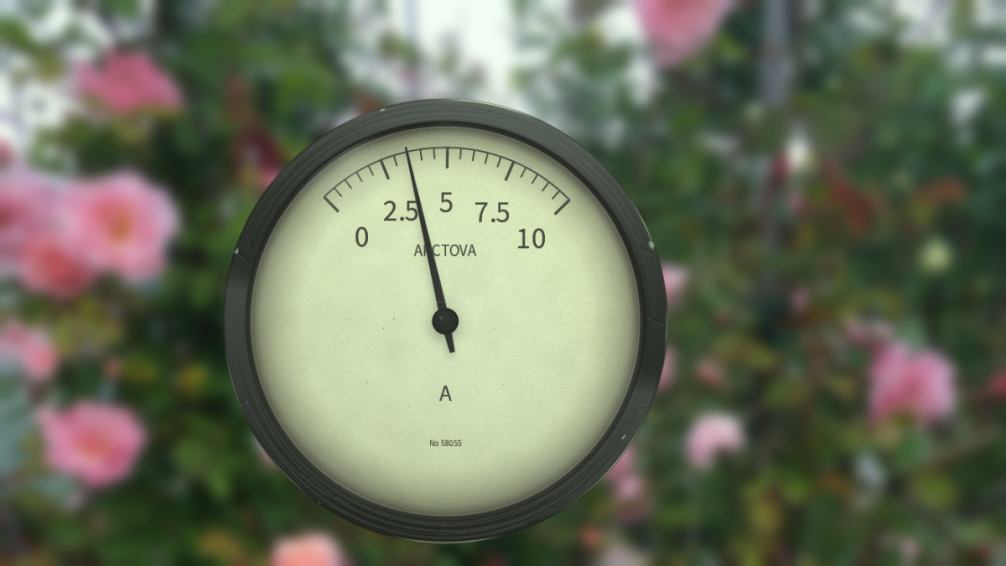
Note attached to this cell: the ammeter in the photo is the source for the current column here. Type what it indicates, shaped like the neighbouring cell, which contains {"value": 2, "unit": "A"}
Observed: {"value": 3.5, "unit": "A"}
